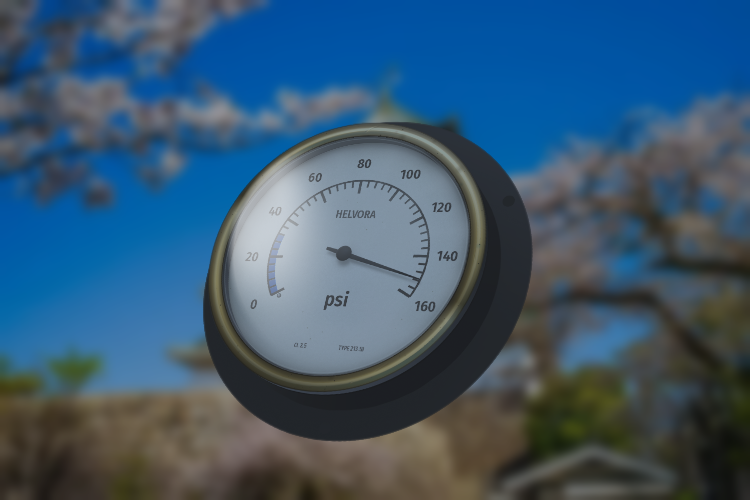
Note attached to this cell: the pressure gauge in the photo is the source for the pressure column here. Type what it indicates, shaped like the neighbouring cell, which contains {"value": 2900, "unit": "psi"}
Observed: {"value": 152, "unit": "psi"}
